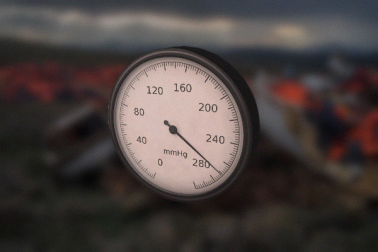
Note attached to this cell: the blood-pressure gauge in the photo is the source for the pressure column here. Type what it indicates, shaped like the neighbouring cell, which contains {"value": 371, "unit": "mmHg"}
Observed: {"value": 270, "unit": "mmHg"}
